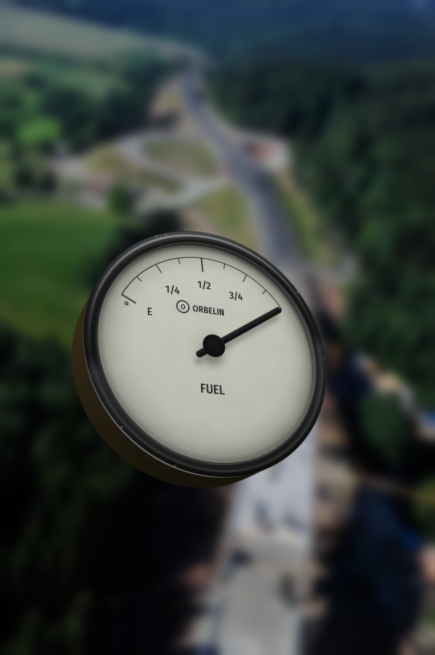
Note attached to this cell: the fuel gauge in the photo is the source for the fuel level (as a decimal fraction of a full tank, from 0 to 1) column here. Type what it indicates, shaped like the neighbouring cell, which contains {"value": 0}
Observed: {"value": 1}
